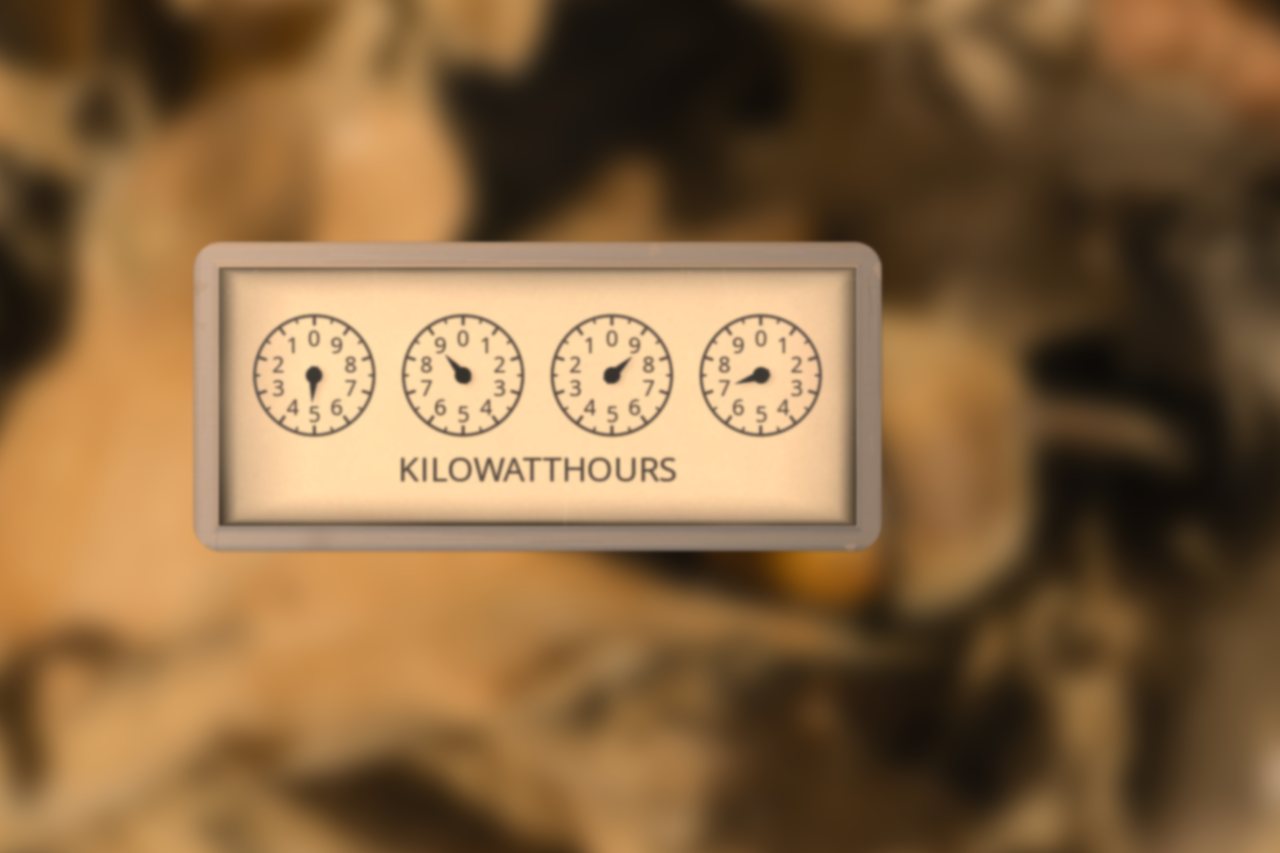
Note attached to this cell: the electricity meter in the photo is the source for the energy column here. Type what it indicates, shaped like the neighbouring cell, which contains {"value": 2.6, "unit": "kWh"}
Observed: {"value": 4887, "unit": "kWh"}
